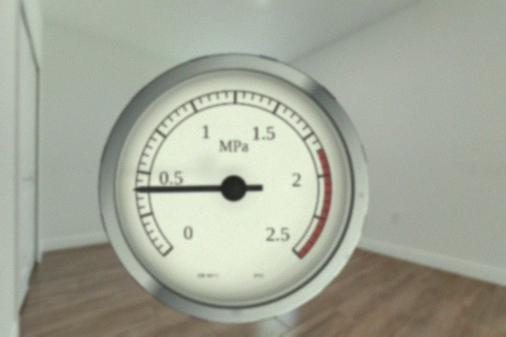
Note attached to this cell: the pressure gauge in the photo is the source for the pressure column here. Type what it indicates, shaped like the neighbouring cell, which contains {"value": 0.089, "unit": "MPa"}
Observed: {"value": 0.4, "unit": "MPa"}
